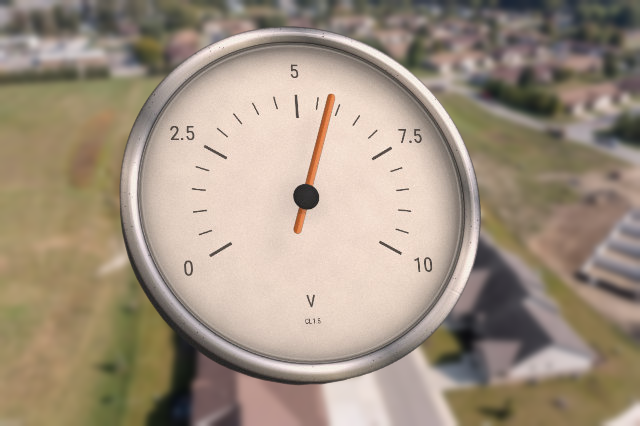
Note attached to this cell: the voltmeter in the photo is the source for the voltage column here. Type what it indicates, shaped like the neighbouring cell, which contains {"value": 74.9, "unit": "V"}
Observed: {"value": 5.75, "unit": "V"}
